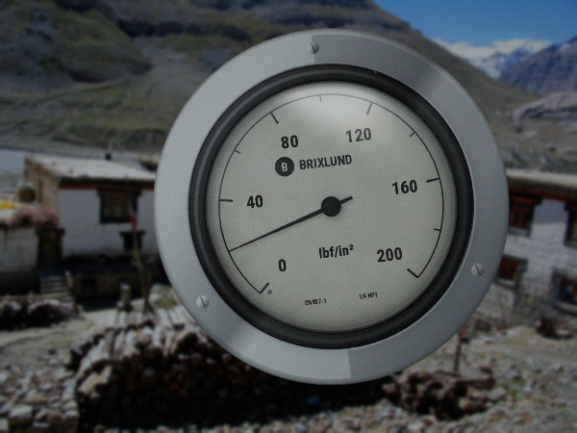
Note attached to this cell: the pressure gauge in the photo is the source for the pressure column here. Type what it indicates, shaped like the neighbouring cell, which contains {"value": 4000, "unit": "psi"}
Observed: {"value": 20, "unit": "psi"}
